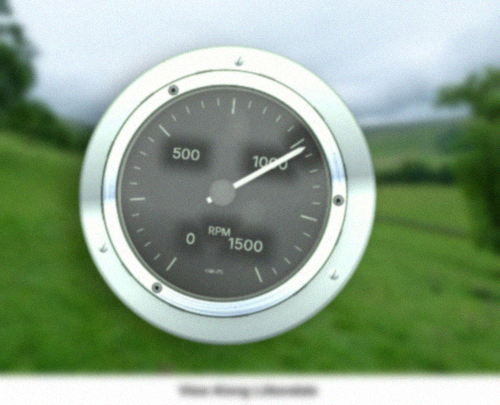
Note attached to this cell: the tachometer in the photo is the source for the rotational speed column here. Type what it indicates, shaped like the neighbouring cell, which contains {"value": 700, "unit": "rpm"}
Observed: {"value": 1025, "unit": "rpm"}
